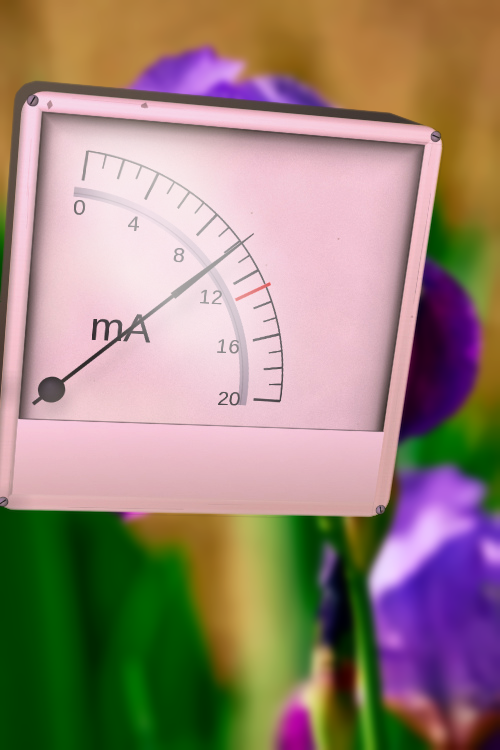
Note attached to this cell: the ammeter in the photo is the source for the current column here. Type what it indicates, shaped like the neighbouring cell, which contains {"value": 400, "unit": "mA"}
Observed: {"value": 10, "unit": "mA"}
